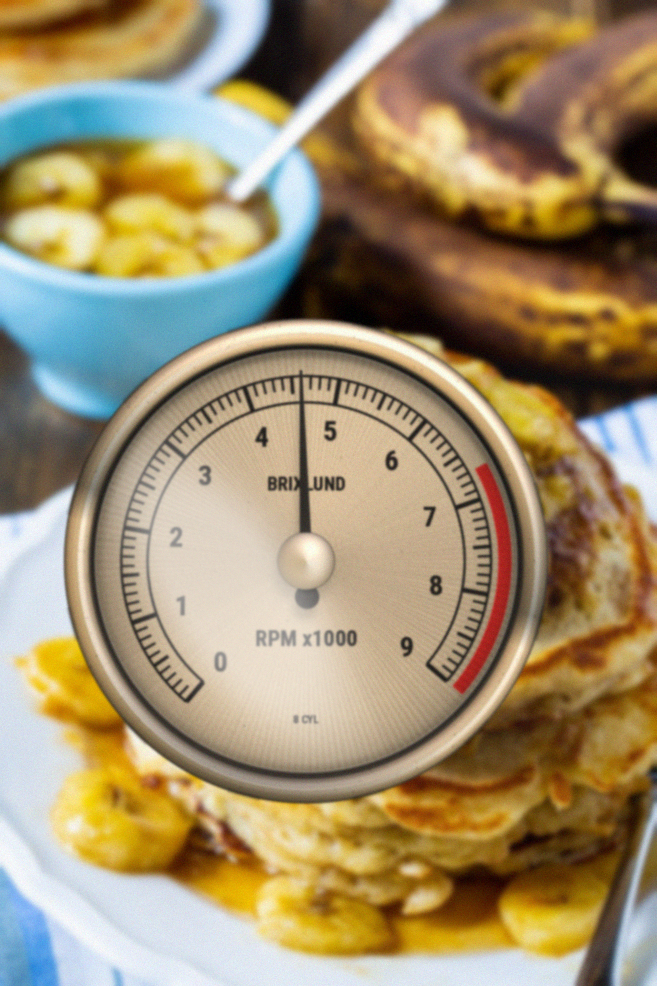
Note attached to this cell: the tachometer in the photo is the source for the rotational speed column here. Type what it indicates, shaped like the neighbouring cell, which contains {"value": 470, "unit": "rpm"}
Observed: {"value": 4600, "unit": "rpm"}
